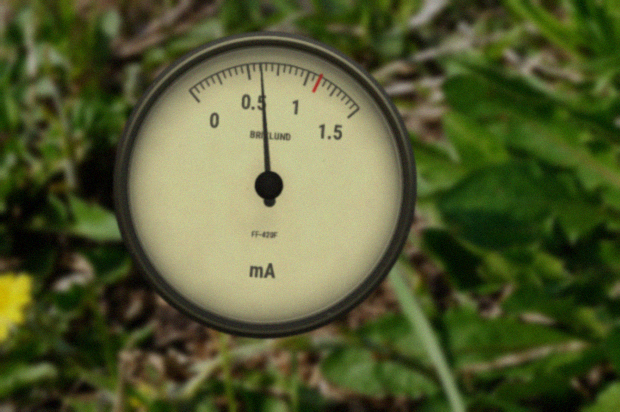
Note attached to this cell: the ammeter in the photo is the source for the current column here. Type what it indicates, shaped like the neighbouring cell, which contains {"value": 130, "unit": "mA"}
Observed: {"value": 0.6, "unit": "mA"}
